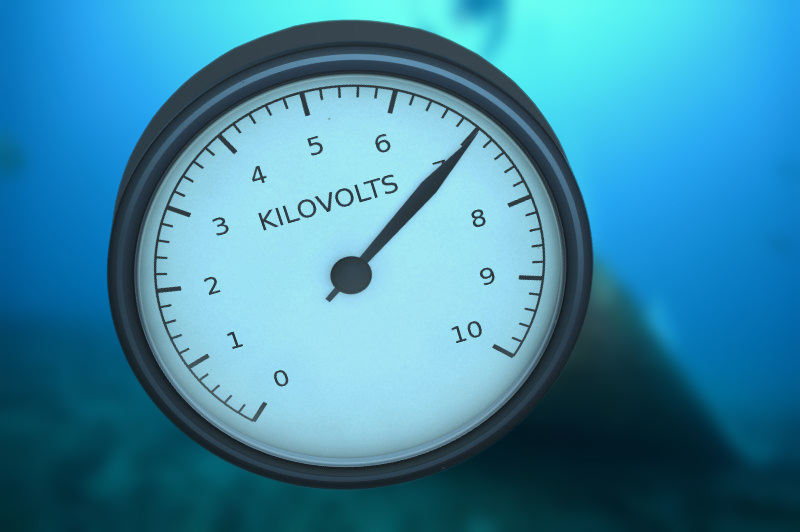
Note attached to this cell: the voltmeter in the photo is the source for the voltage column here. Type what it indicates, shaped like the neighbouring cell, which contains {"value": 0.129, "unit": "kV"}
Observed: {"value": 7, "unit": "kV"}
